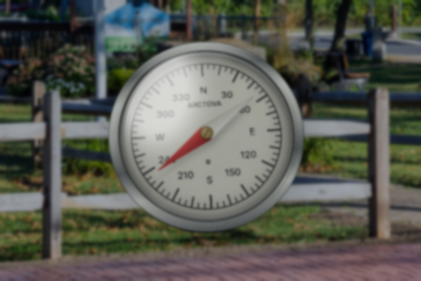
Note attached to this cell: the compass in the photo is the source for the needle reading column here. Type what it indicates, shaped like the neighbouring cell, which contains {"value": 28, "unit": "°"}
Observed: {"value": 235, "unit": "°"}
